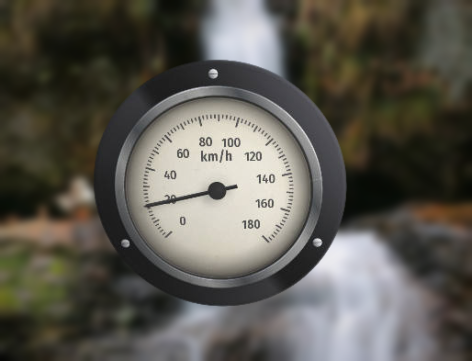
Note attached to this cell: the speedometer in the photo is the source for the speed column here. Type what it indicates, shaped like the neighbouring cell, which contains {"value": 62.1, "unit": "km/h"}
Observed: {"value": 20, "unit": "km/h"}
